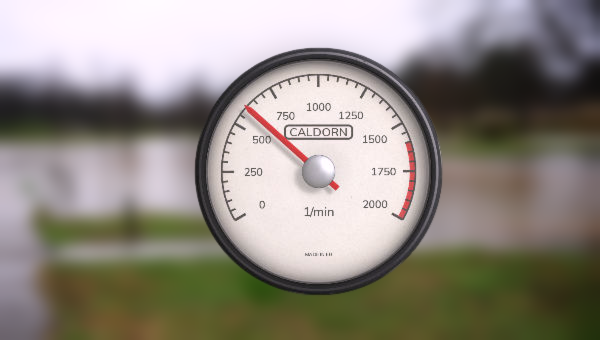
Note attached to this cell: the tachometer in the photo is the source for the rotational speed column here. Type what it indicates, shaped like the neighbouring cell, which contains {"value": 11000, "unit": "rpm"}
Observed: {"value": 600, "unit": "rpm"}
